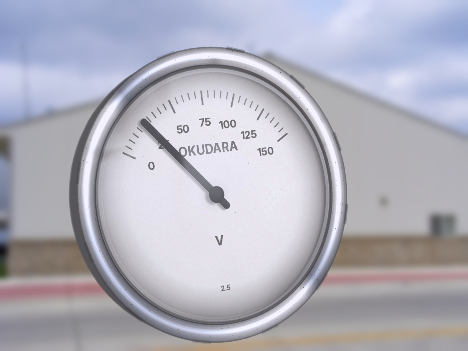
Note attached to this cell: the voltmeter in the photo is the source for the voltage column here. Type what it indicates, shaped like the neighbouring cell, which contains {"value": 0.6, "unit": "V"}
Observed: {"value": 25, "unit": "V"}
